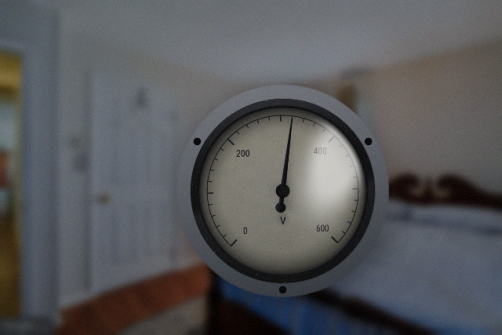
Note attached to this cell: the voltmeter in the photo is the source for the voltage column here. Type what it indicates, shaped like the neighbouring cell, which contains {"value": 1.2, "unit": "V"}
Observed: {"value": 320, "unit": "V"}
